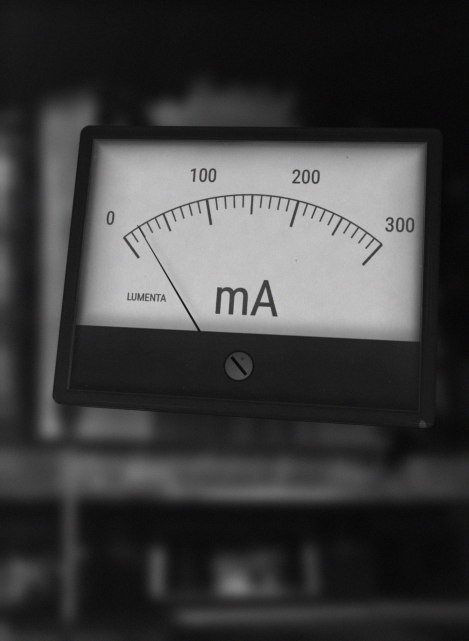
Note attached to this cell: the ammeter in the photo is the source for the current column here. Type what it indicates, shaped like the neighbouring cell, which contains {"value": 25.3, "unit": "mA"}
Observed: {"value": 20, "unit": "mA"}
